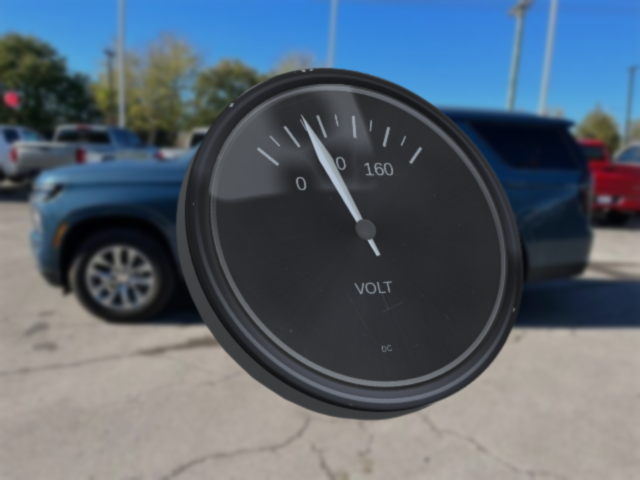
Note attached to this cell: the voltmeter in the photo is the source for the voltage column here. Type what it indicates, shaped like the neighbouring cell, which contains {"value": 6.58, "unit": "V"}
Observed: {"value": 60, "unit": "V"}
